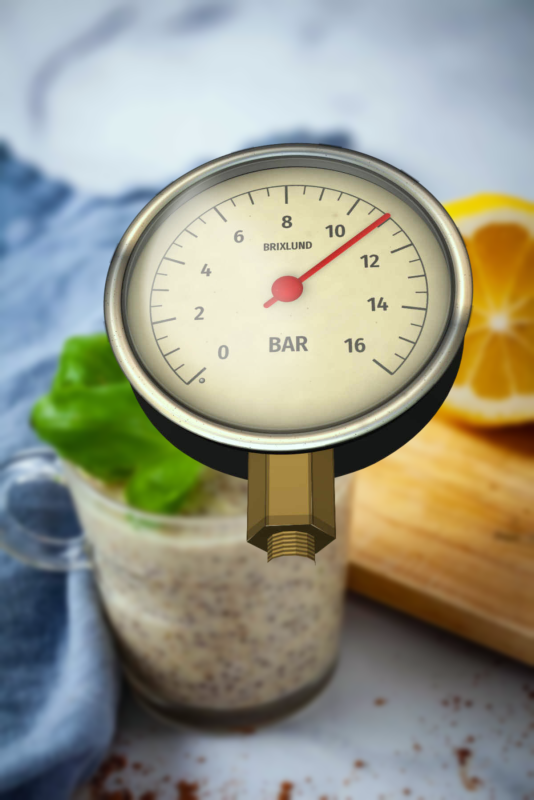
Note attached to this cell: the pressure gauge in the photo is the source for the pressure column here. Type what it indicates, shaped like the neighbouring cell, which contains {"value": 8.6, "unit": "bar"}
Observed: {"value": 11, "unit": "bar"}
